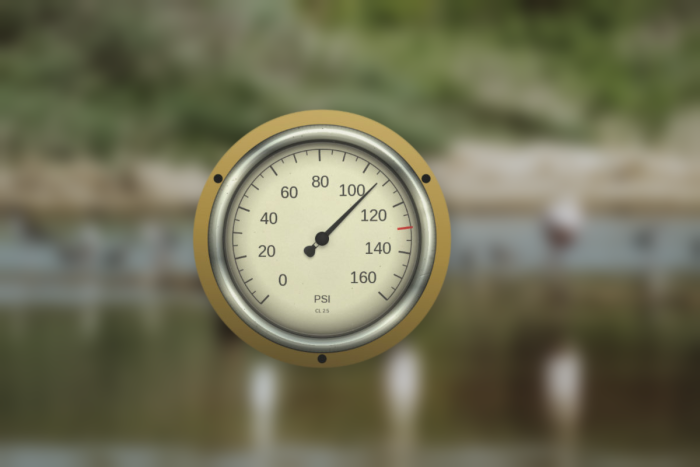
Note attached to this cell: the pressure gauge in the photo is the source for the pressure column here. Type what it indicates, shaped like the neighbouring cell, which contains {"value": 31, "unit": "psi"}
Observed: {"value": 107.5, "unit": "psi"}
